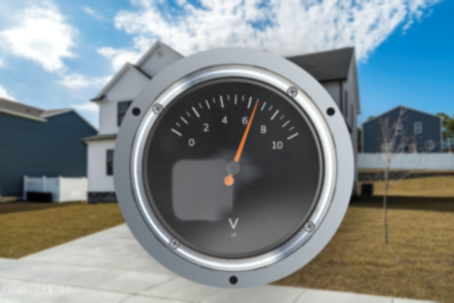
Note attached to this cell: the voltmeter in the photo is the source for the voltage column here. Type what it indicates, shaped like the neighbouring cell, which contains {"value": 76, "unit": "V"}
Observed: {"value": 6.5, "unit": "V"}
